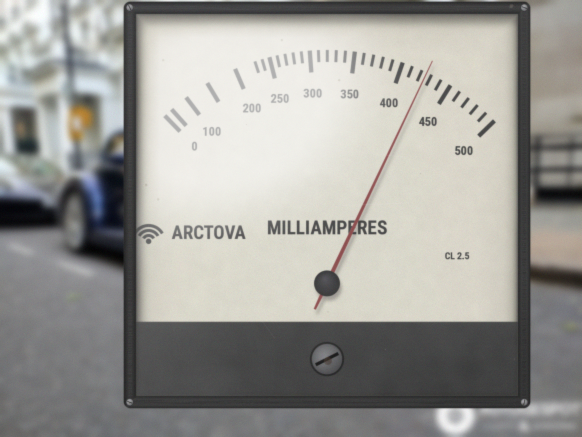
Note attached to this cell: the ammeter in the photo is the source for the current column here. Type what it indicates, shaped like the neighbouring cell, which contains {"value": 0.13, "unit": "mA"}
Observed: {"value": 425, "unit": "mA"}
